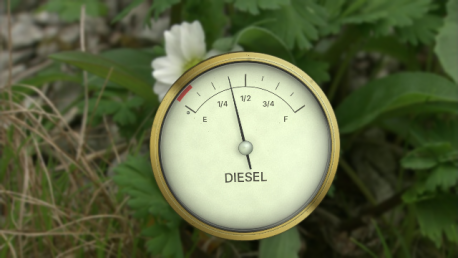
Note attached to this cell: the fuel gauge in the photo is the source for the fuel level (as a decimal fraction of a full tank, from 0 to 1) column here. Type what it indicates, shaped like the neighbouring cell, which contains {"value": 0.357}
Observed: {"value": 0.375}
